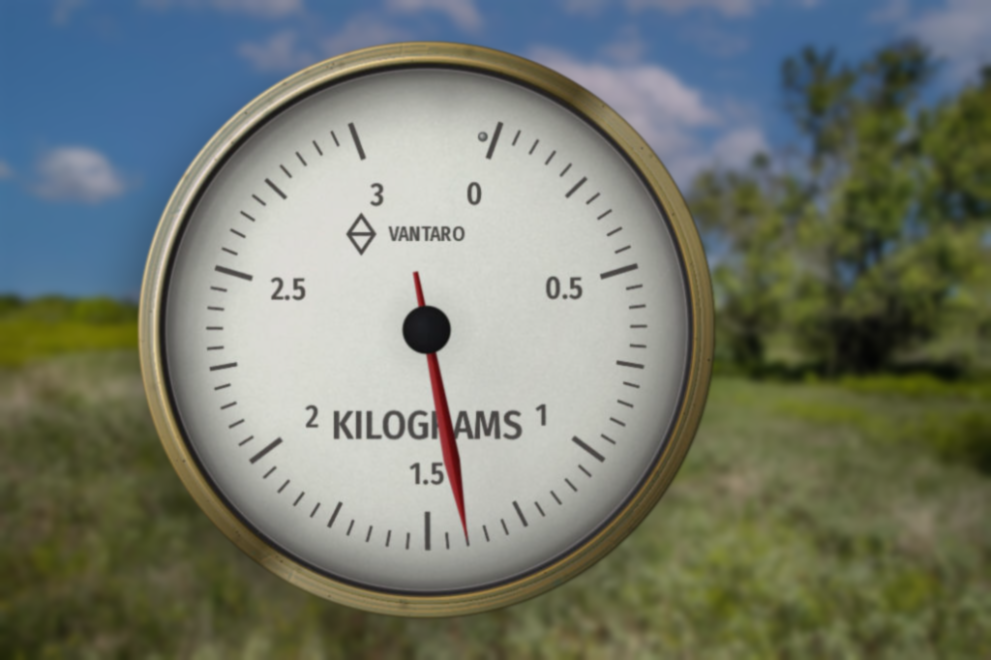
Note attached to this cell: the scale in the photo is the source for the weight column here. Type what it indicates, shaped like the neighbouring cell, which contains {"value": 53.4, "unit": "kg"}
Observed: {"value": 1.4, "unit": "kg"}
